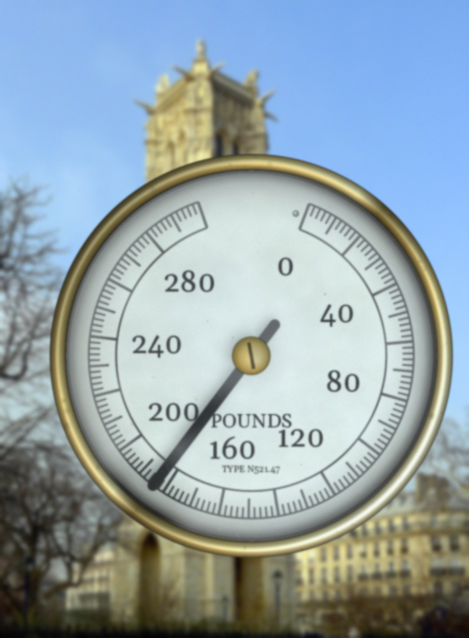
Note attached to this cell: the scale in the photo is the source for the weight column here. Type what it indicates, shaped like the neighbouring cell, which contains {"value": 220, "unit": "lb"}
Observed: {"value": 184, "unit": "lb"}
